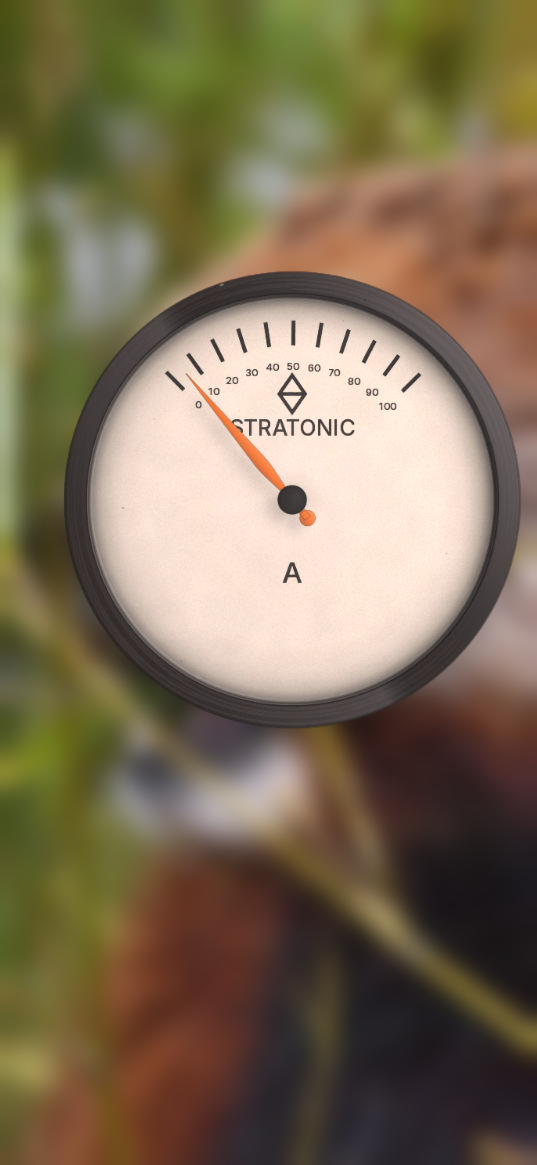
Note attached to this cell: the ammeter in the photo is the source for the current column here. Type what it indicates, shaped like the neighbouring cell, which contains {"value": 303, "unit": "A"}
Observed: {"value": 5, "unit": "A"}
